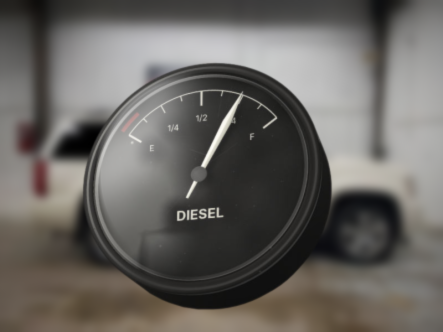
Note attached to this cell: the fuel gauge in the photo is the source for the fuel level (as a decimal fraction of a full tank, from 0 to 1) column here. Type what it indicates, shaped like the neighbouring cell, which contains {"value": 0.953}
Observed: {"value": 0.75}
